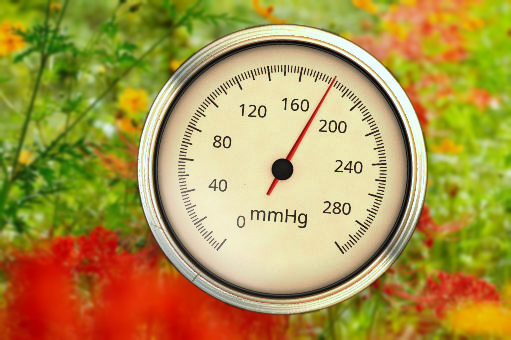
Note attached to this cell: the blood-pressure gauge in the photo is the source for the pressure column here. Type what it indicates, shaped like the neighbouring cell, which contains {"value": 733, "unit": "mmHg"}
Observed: {"value": 180, "unit": "mmHg"}
